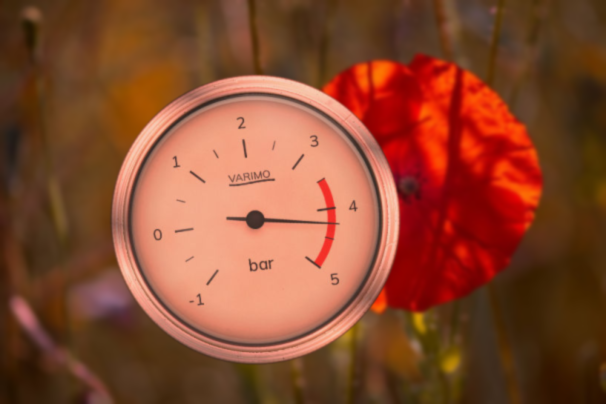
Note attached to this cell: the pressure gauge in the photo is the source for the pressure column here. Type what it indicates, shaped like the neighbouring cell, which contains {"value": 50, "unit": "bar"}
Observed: {"value": 4.25, "unit": "bar"}
